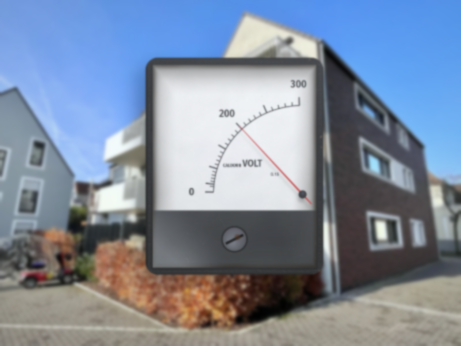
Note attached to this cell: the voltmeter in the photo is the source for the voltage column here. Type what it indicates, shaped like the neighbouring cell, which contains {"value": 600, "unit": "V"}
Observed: {"value": 200, "unit": "V"}
